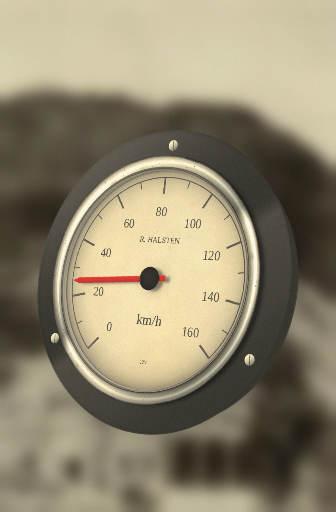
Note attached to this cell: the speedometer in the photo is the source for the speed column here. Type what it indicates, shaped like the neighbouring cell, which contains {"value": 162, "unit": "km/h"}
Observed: {"value": 25, "unit": "km/h"}
